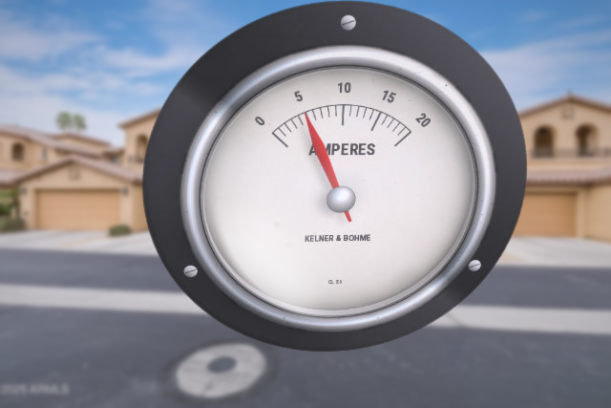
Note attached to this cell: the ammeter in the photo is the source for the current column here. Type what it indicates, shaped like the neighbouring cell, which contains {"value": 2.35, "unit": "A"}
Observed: {"value": 5, "unit": "A"}
